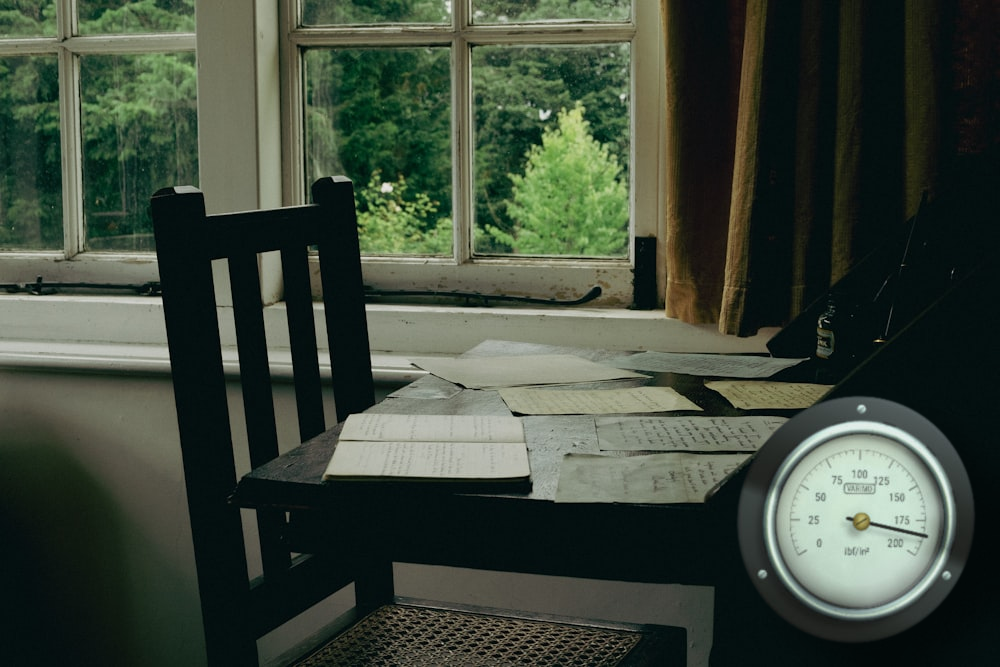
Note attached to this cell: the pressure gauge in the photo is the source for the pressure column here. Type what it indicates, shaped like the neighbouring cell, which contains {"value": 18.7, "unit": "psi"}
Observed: {"value": 185, "unit": "psi"}
